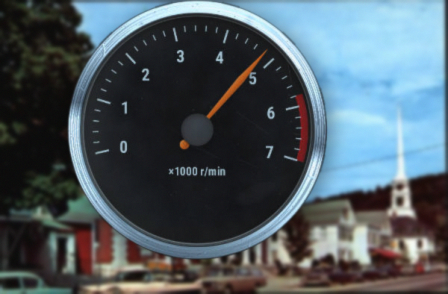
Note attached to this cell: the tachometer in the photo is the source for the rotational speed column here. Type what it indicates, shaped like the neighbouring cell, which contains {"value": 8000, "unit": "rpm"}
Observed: {"value": 4800, "unit": "rpm"}
